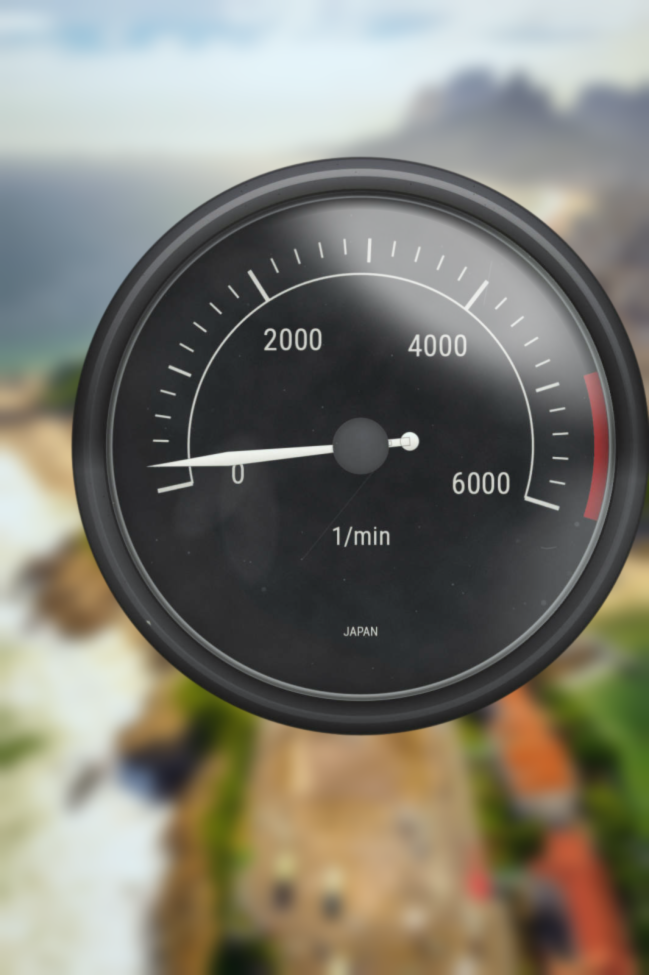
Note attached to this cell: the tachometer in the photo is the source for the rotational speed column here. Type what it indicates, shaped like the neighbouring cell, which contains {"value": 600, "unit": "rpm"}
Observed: {"value": 200, "unit": "rpm"}
